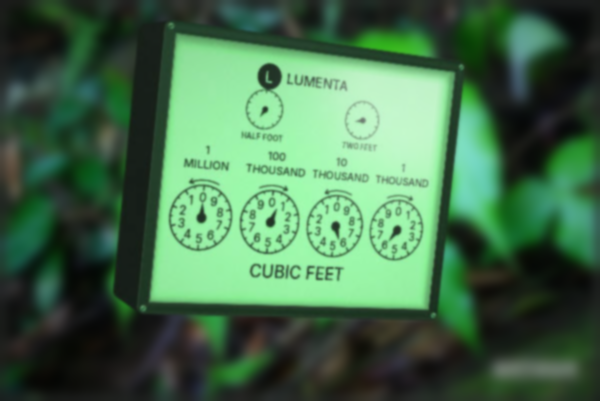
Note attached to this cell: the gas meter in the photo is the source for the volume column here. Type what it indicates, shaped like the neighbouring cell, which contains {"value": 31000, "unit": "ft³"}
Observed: {"value": 5600, "unit": "ft³"}
